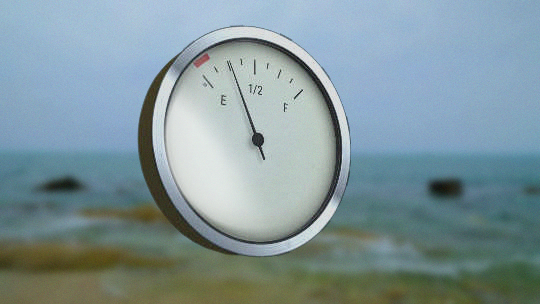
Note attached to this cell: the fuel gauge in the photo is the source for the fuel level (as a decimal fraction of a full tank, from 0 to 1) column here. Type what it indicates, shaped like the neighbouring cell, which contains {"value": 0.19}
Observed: {"value": 0.25}
